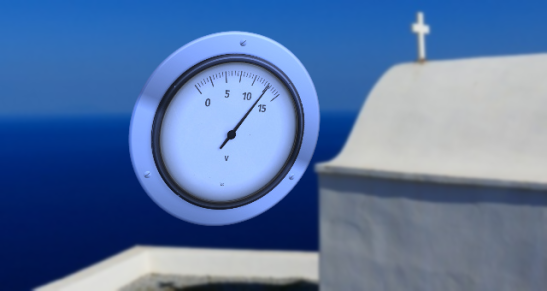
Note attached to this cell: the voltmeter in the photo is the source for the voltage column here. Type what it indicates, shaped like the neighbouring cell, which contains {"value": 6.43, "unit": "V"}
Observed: {"value": 12.5, "unit": "V"}
